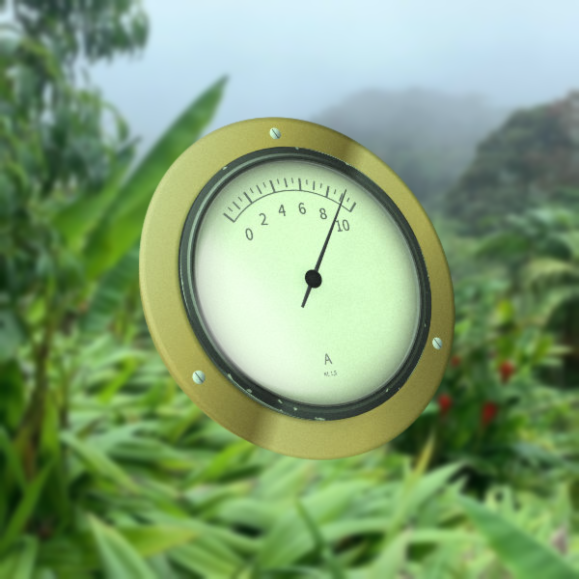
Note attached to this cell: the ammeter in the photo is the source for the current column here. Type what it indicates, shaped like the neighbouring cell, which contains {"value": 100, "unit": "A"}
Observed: {"value": 9, "unit": "A"}
